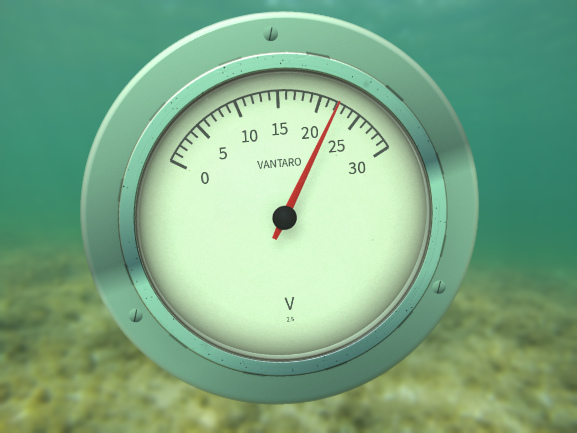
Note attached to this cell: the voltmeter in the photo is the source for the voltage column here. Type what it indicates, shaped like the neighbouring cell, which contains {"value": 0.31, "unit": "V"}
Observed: {"value": 22, "unit": "V"}
